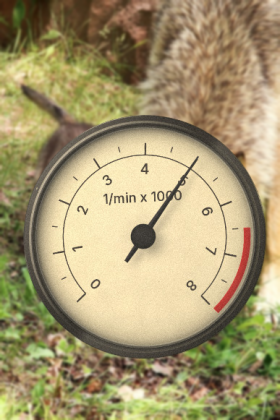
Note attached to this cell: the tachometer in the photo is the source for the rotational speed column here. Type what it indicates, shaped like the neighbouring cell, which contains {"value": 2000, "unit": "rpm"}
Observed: {"value": 5000, "unit": "rpm"}
